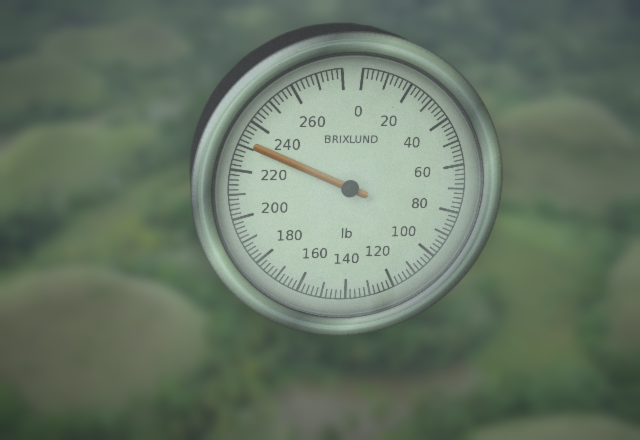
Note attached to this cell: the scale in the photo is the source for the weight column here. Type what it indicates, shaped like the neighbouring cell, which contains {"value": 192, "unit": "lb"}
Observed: {"value": 232, "unit": "lb"}
